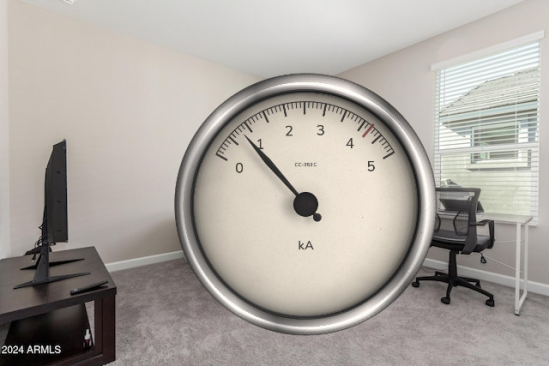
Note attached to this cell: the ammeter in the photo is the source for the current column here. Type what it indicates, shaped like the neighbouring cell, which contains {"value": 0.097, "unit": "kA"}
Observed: {"value": 0.8, "unit": "kA"}
